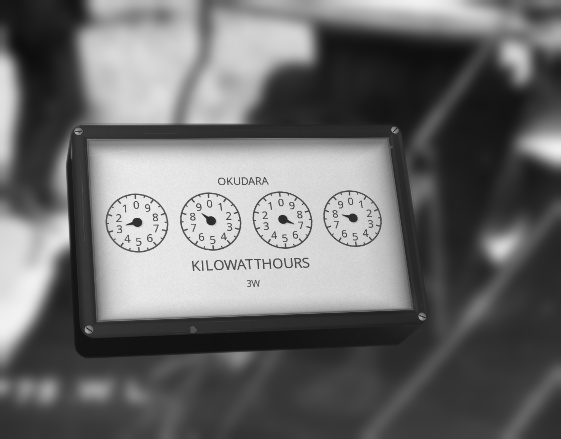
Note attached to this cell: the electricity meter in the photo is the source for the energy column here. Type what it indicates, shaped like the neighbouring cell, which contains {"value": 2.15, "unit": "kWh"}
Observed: {"value": 2868, "unit": "kWh"}
